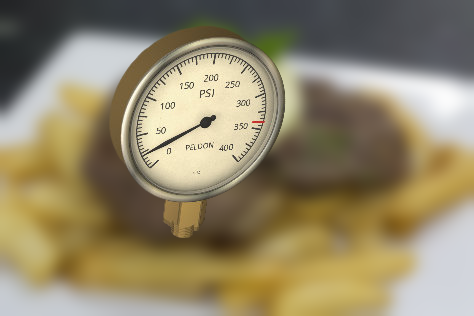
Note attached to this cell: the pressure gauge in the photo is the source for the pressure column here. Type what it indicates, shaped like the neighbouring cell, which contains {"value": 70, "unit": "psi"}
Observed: {"value": 25, "unit": "psi"}
